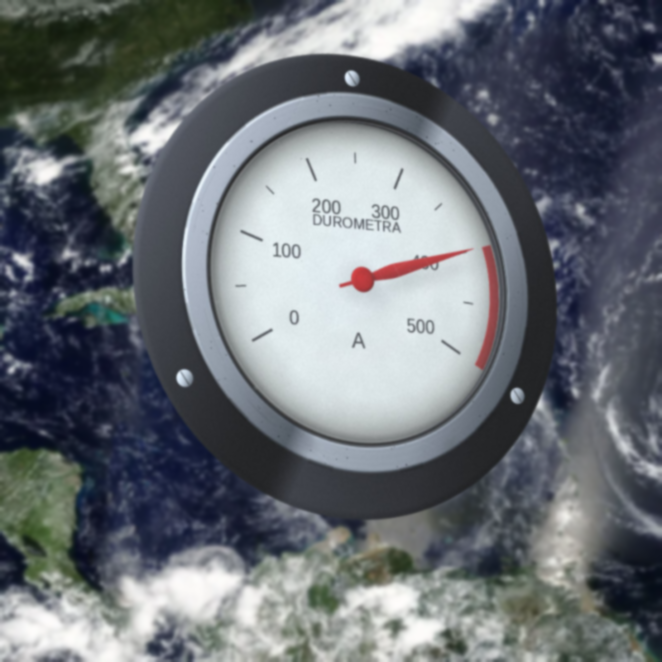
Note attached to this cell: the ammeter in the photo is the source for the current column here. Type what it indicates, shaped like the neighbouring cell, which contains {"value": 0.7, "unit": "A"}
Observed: {"value": 400, "unit": "A"}
